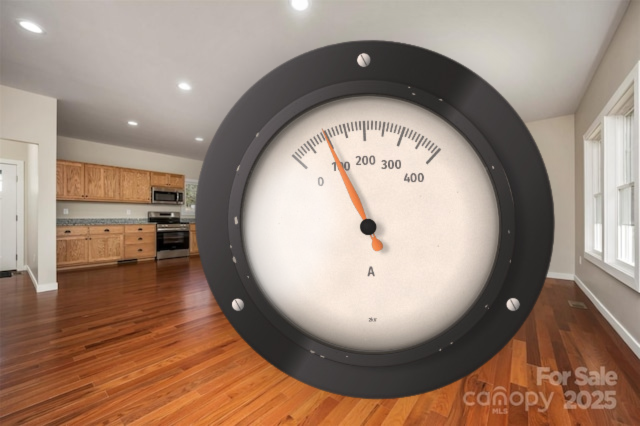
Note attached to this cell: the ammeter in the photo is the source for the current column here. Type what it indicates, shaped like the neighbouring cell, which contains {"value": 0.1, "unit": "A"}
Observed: {"value": 100, "unit": "A"}
